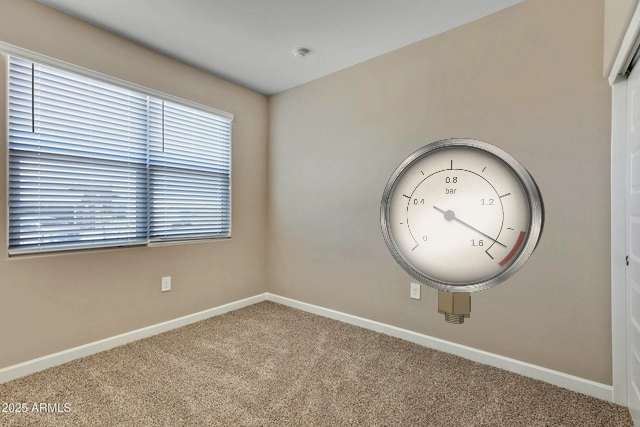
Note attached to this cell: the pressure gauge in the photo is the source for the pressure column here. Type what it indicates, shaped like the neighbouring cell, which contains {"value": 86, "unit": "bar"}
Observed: {"value": 1.5, "unit": "bar"}
